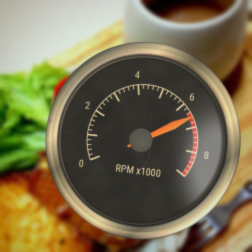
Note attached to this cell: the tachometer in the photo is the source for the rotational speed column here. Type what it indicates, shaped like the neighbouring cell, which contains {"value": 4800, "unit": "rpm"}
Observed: {"value": 6600, "unit": "rpm"}
